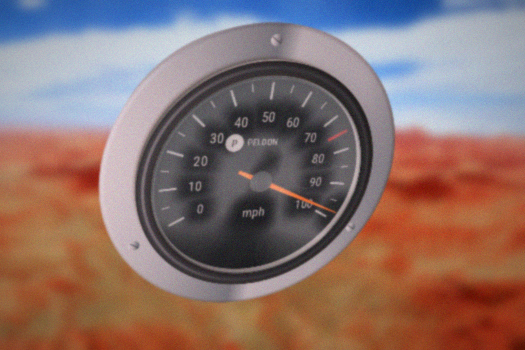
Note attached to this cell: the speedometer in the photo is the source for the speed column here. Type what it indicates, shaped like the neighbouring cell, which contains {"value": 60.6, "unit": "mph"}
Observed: {"value": 97.5, "unit": "mph"}
